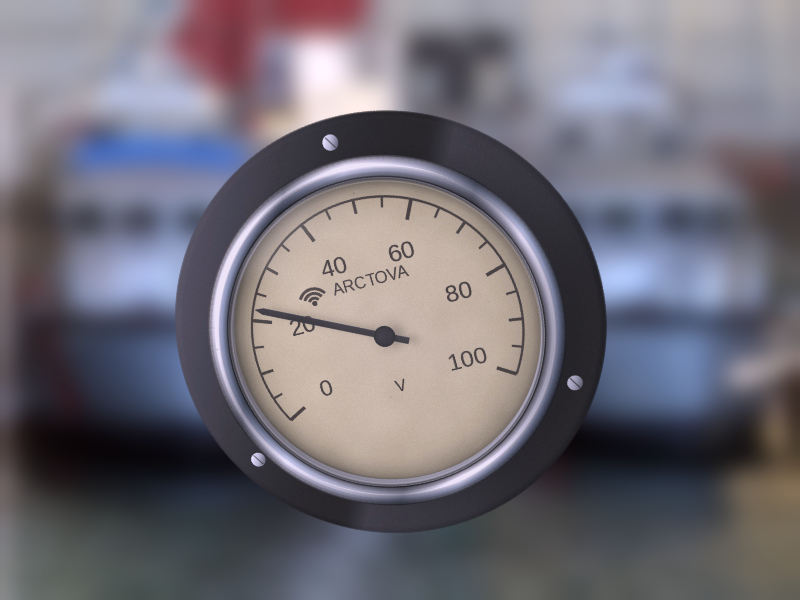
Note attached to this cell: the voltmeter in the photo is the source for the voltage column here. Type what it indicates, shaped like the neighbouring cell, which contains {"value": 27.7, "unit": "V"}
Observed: {"value": 22.5, "unit": "V"}
